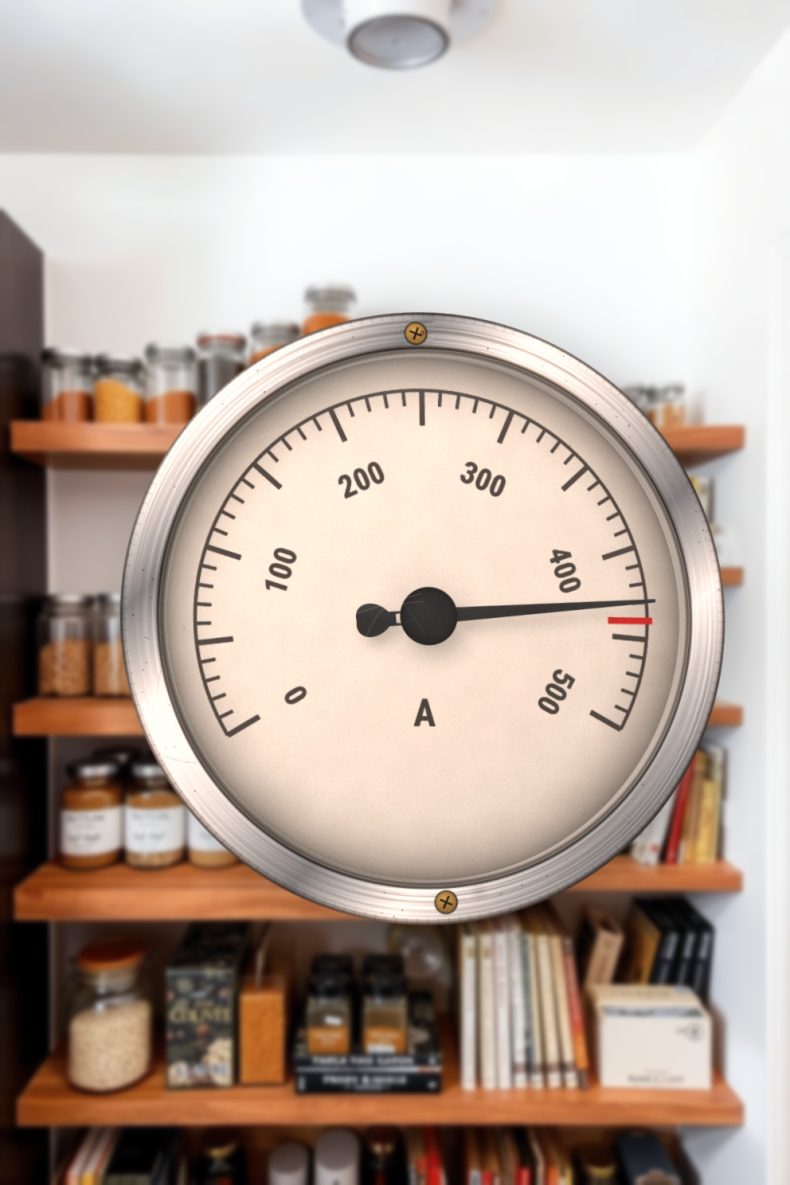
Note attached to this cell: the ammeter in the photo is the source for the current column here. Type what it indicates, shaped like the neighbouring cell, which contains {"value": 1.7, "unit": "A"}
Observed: {"value": 430, "unit": "A"}
